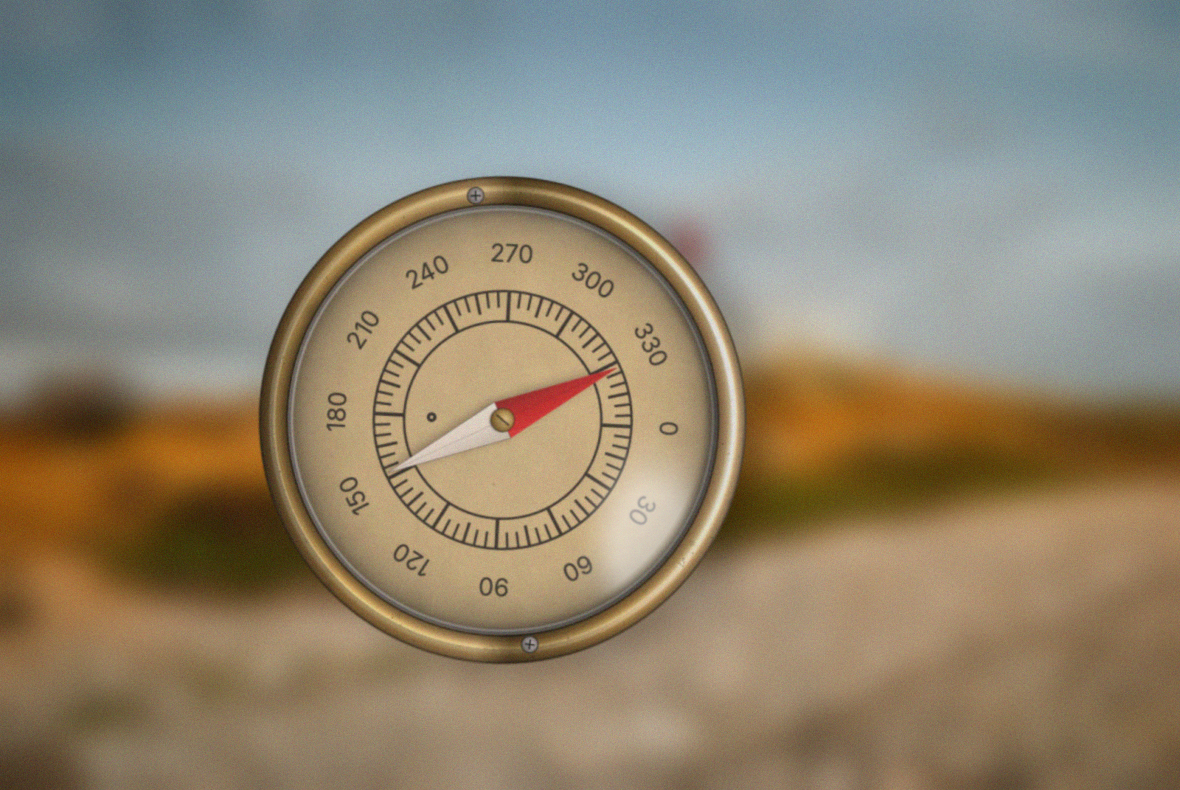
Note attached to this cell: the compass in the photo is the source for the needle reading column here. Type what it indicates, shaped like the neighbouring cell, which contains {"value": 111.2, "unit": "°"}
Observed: {"value": 332.5, "unit": "°"}
